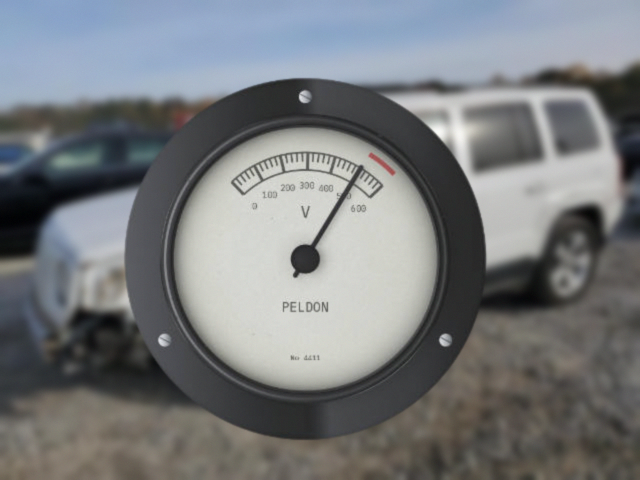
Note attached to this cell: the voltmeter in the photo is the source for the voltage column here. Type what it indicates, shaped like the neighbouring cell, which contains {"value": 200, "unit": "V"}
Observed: {"value": 500, "unit": "V"}
